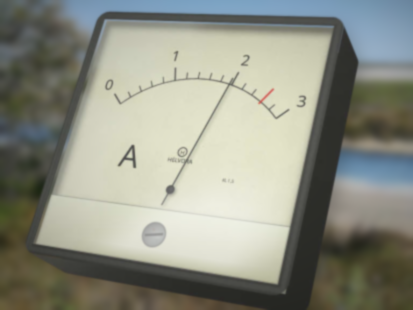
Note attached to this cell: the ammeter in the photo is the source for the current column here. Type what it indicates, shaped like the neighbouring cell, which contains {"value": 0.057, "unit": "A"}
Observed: {"value": 2, "unit": "A"}
